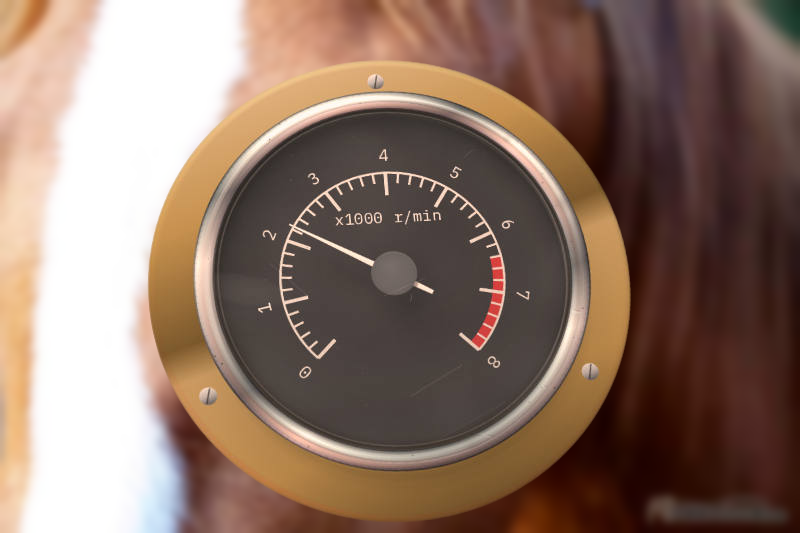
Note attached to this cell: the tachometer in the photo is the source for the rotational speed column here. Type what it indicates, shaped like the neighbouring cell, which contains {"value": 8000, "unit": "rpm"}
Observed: {"value": 2200, "unit": "rpm"}
